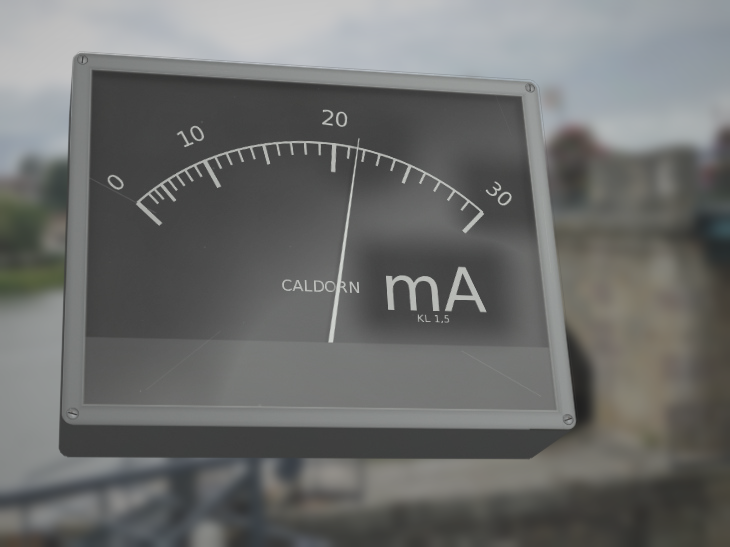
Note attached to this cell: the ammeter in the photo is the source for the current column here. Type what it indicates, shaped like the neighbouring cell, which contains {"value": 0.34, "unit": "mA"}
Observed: {"value": 21.5, "unit": "mA"}
